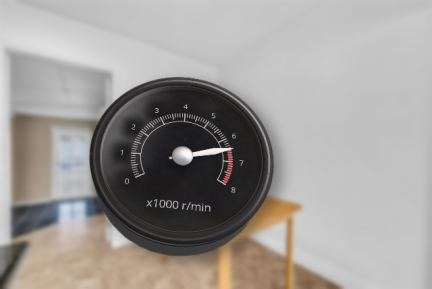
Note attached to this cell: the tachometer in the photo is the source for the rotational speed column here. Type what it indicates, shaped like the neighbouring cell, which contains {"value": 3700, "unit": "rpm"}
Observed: {"value": 6500, "unit": "rpm"}
